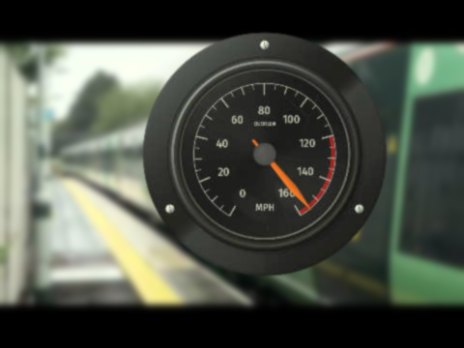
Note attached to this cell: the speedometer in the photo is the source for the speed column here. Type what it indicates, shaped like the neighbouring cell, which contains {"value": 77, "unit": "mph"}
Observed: {"value": 155, "unit": "mph"}
